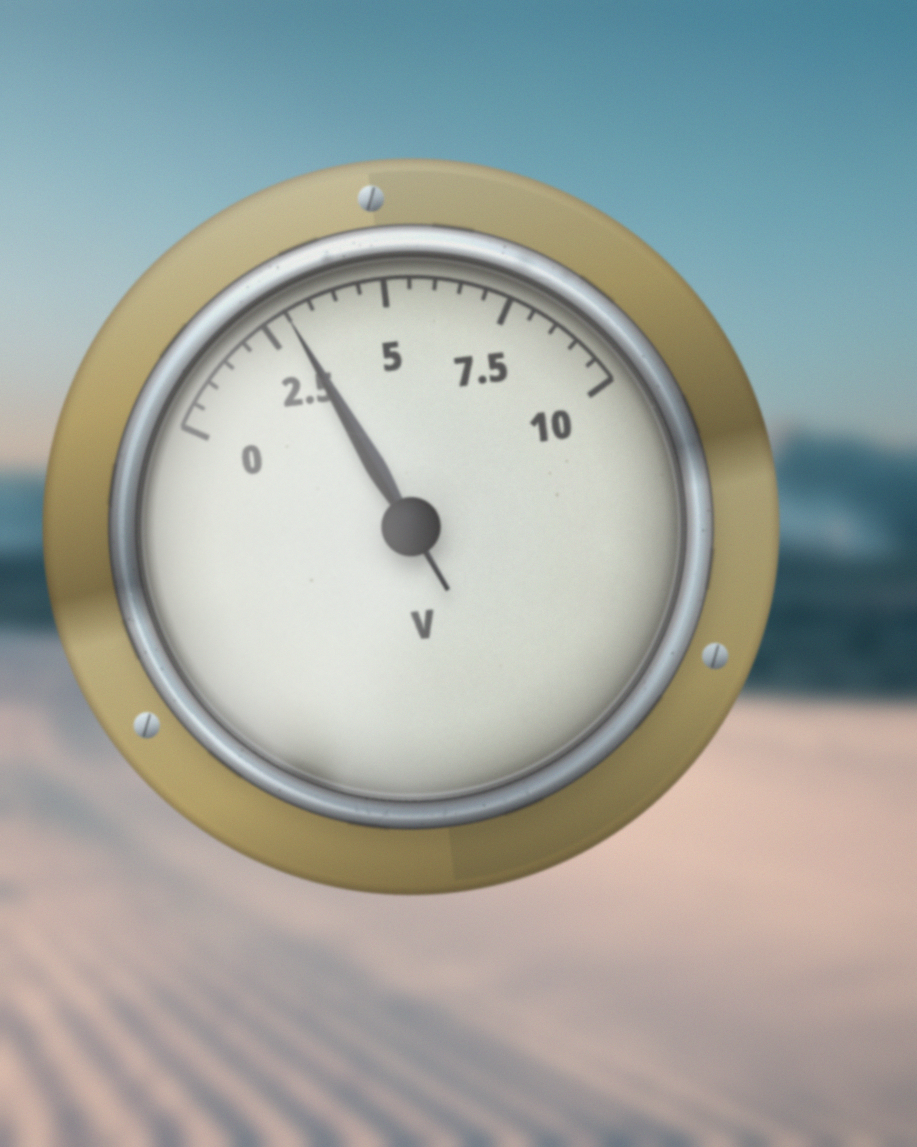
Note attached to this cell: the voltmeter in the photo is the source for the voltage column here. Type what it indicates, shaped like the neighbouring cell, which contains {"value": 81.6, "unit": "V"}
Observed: {"value": 3, "unit": "V"}
